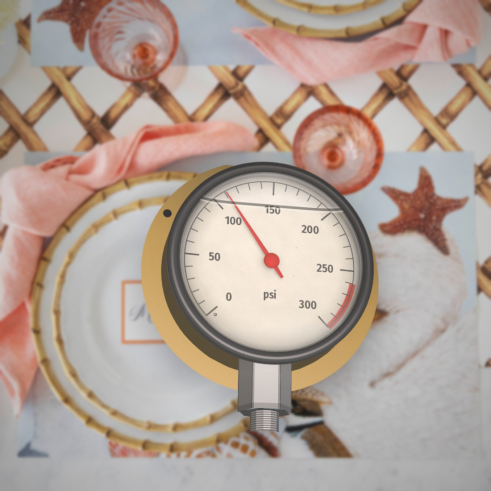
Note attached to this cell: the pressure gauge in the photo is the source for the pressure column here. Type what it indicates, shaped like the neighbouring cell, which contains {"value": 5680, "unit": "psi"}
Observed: {"value": 110, "unit": "psi"}
